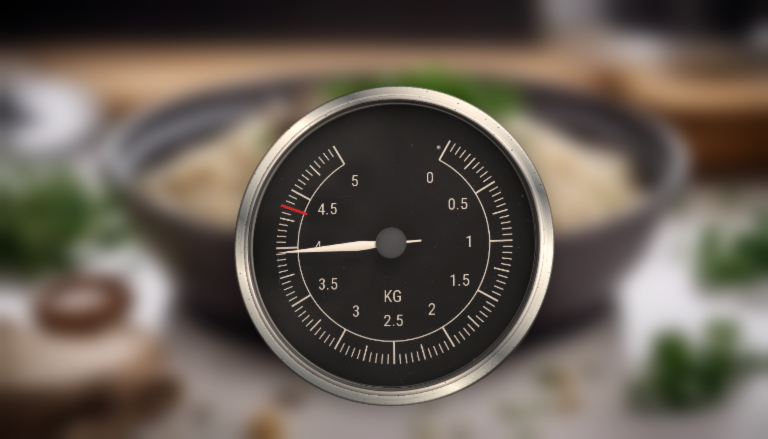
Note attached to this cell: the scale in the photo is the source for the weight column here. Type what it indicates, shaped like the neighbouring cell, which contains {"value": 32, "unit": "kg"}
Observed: {"value": 3.95, "unit": "kg"}
